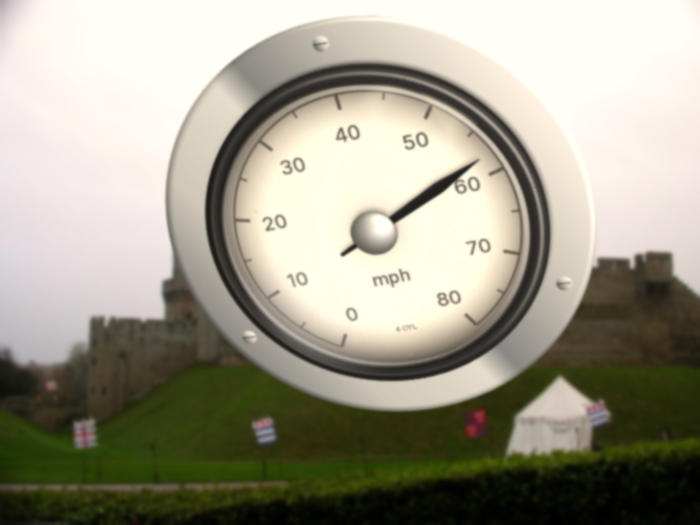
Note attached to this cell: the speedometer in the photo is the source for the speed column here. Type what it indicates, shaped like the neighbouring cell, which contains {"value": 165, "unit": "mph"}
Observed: {"value": 57.5, "unit": "mph"}
